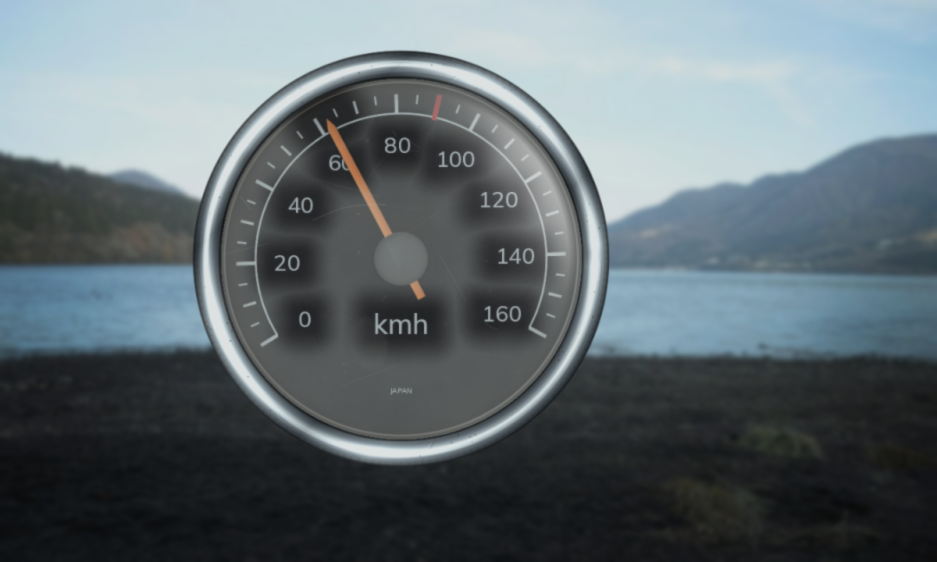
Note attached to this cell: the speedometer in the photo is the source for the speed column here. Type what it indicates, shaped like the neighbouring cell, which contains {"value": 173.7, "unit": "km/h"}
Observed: {"value": 62.5, "unit": "km/h"}
